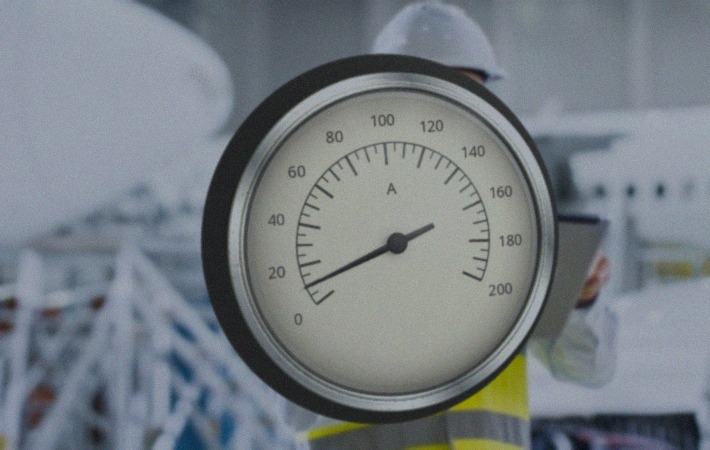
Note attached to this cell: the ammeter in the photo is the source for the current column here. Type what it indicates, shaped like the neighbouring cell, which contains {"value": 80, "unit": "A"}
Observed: {"value": 10, "unit": "A"}
